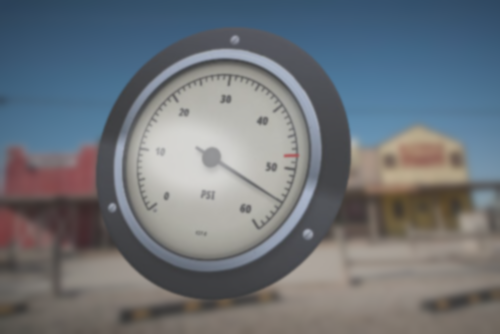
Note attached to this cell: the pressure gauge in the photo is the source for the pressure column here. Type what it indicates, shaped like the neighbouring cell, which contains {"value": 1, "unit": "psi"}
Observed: {"value": 55, "unit": "psi"}
